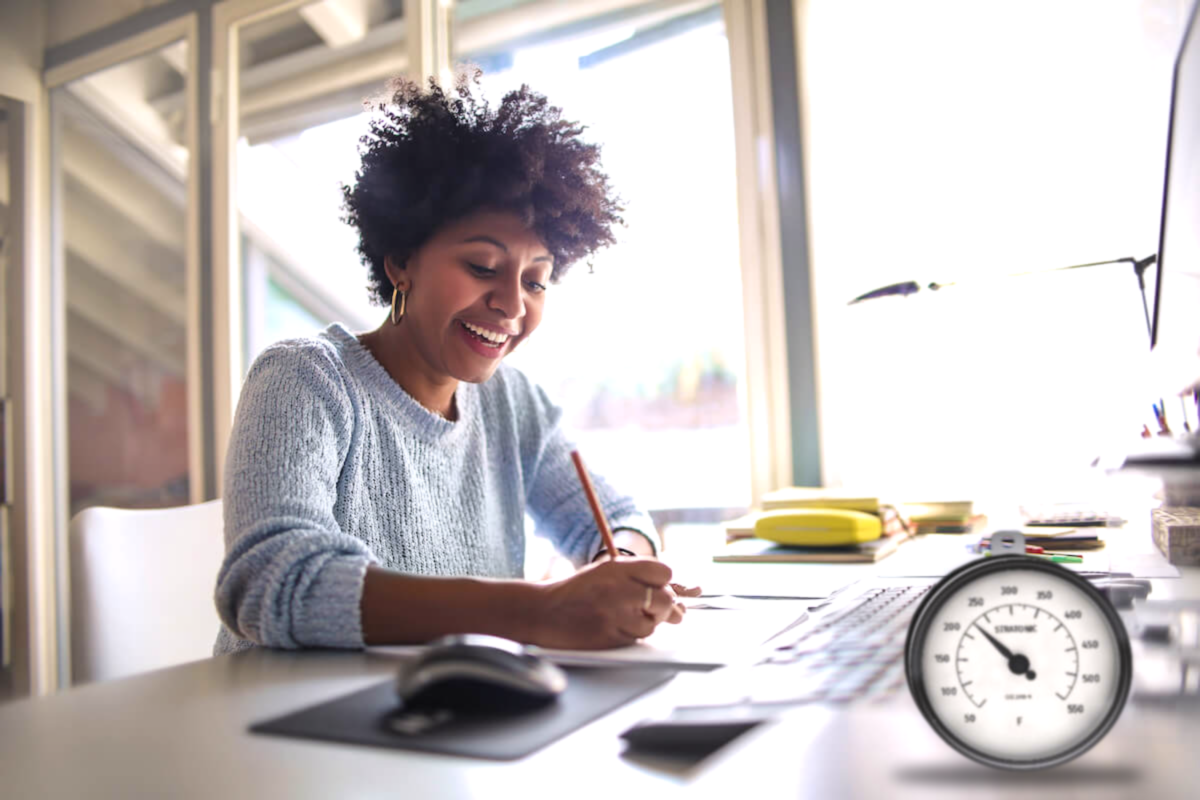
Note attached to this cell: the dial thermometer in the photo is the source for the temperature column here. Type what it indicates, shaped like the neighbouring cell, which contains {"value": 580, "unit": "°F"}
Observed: {"value": 225, "unit": "°F"}
